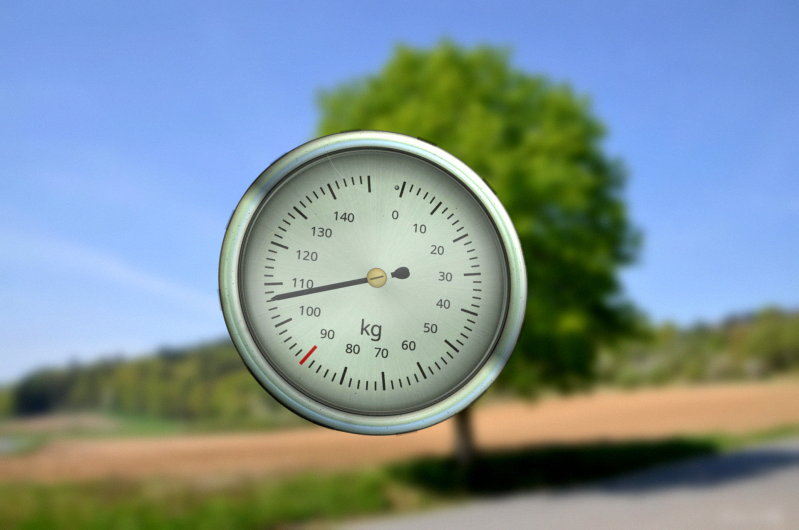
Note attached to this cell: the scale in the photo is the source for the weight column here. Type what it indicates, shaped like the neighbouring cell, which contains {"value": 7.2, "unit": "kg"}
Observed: {"value": 106, "unit": "kg"}
